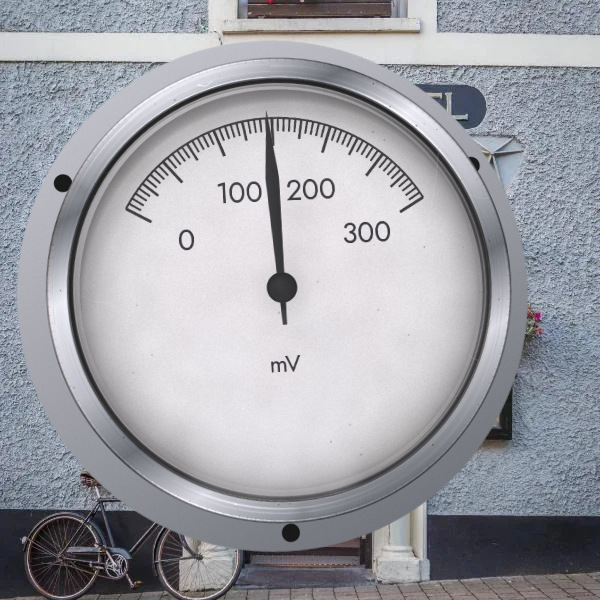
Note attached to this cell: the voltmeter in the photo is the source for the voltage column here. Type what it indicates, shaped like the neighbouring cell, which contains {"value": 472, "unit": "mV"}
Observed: {"value": 145, "unit": "mV"}
